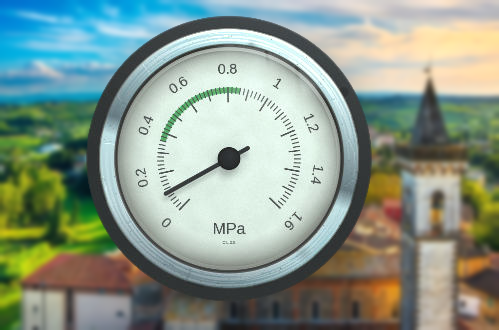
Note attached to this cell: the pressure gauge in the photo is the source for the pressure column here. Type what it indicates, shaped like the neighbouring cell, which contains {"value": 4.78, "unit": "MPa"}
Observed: {"value": 0.1, "unit": "MPa"}
